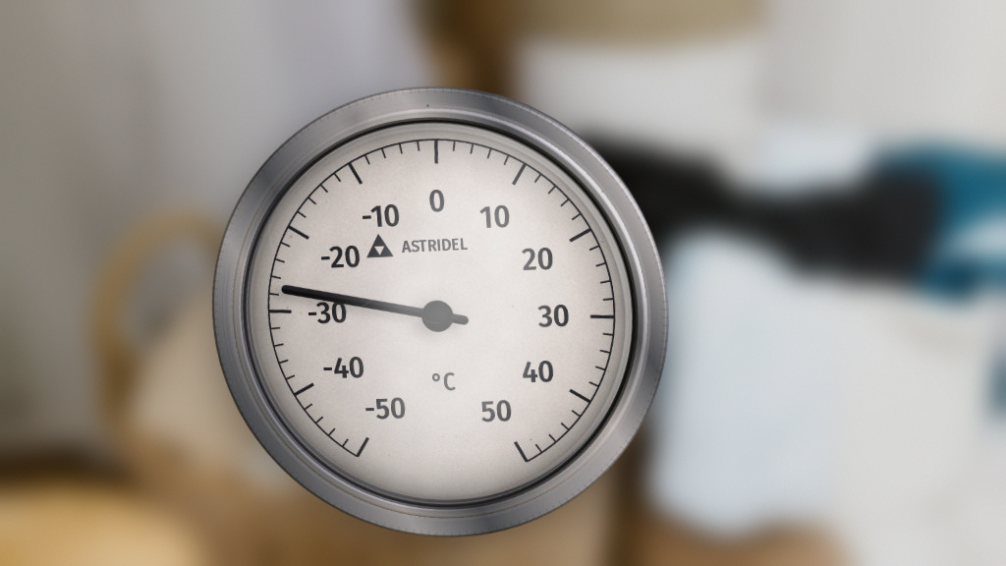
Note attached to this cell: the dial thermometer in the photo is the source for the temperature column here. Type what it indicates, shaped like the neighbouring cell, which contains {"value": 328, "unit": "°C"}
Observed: {"value": -27, "unit": "°C"}
